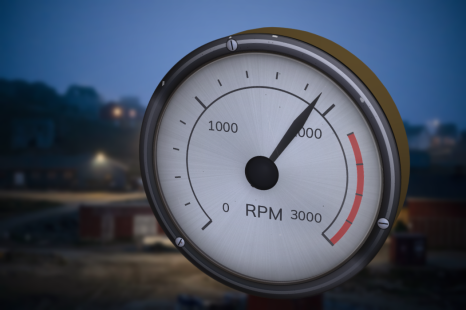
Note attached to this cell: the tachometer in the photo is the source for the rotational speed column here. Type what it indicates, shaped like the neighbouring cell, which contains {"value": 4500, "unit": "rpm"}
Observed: {"value": 1900, "unit": "rpm"}
